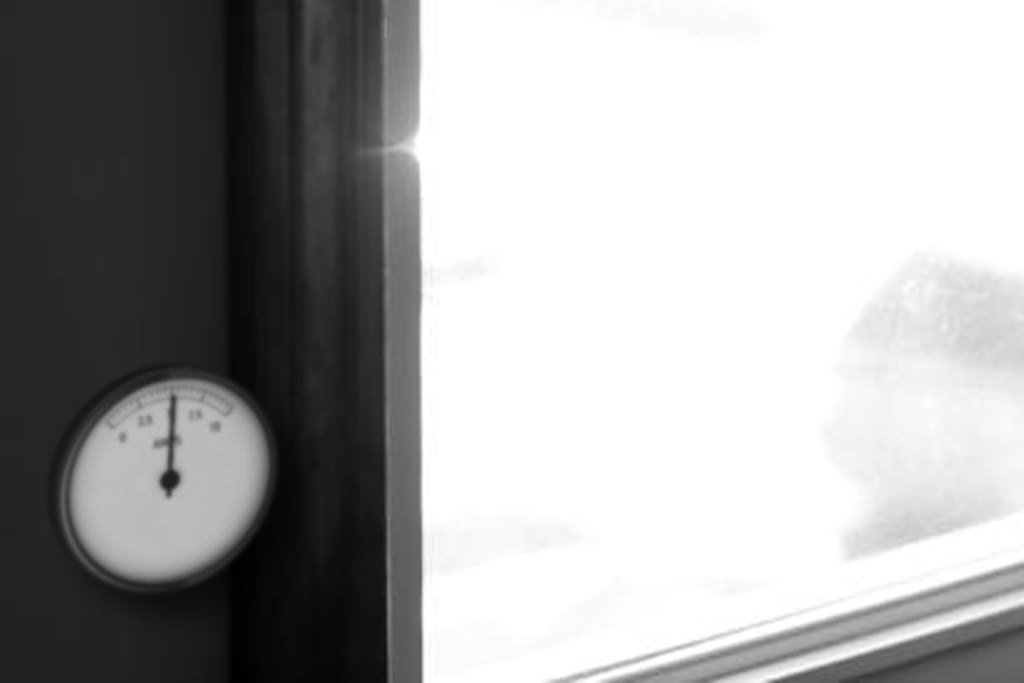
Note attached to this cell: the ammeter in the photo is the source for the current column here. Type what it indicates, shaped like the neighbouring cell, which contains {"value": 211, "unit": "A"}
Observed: {"value": 5, "unit": "A"}
